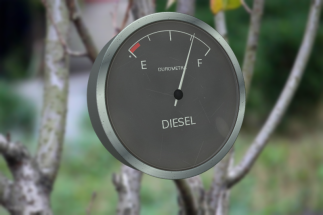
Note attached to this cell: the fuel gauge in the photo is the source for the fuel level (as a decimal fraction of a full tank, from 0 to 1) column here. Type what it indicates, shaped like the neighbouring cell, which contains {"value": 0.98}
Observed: {"value": 0.75}
